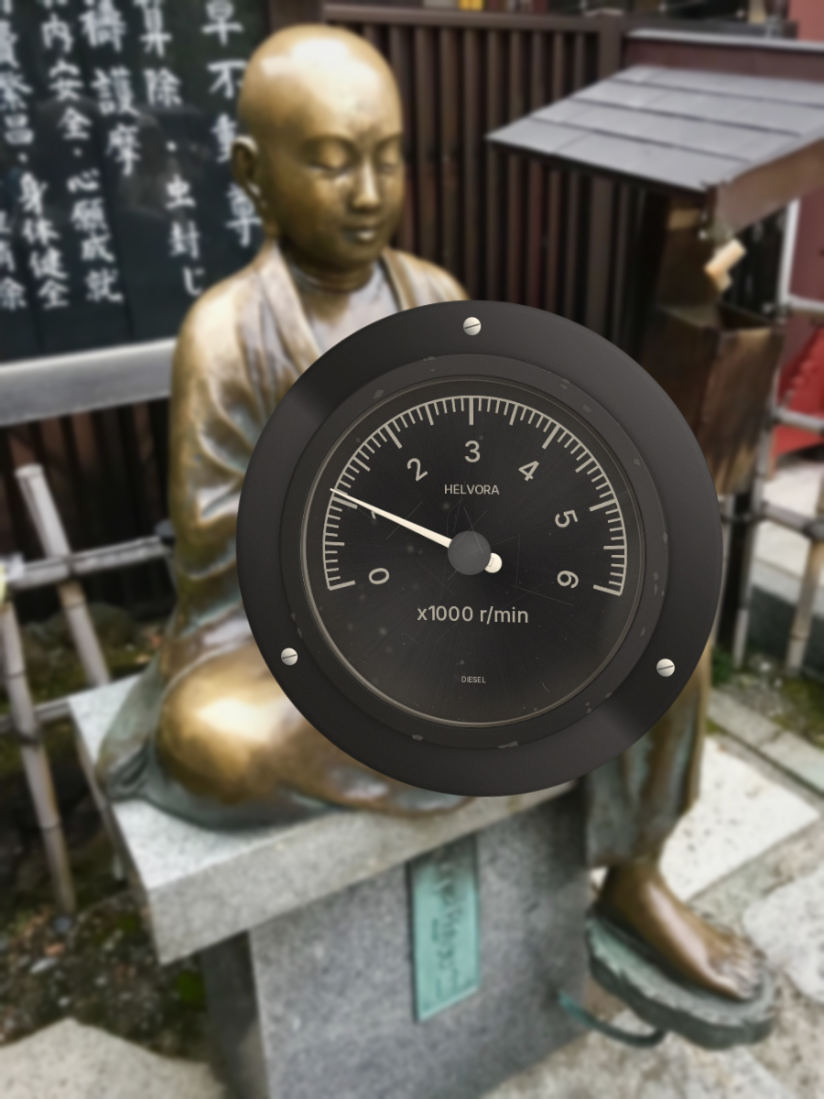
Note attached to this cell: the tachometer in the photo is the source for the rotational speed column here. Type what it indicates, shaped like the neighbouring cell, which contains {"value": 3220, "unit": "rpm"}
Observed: {"value": 1100, "unit": "rpm"}
